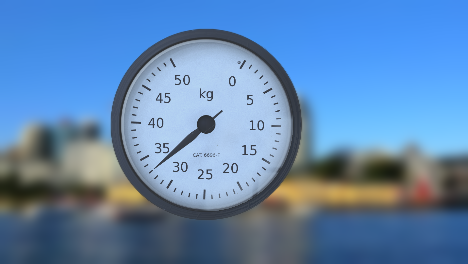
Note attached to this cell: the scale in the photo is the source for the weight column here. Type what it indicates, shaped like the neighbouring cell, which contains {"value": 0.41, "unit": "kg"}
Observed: {"value": 33, "unit": "kg"}
